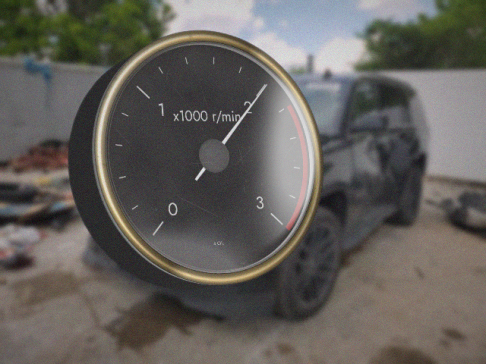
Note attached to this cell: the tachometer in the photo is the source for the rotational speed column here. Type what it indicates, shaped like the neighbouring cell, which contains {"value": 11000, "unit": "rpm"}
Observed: {"value": 2000, "unit": "rpm"}
